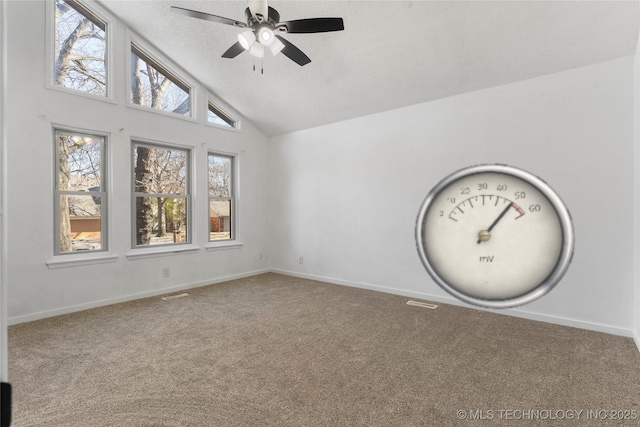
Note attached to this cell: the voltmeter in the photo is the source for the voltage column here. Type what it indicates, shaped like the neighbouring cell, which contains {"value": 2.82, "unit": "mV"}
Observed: {"value": 50, "unit": "mV"}
